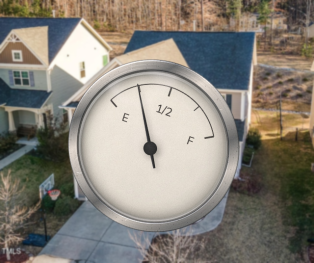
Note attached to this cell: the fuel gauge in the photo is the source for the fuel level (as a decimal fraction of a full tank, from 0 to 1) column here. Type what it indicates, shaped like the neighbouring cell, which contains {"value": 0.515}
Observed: {"value": 0.25}
